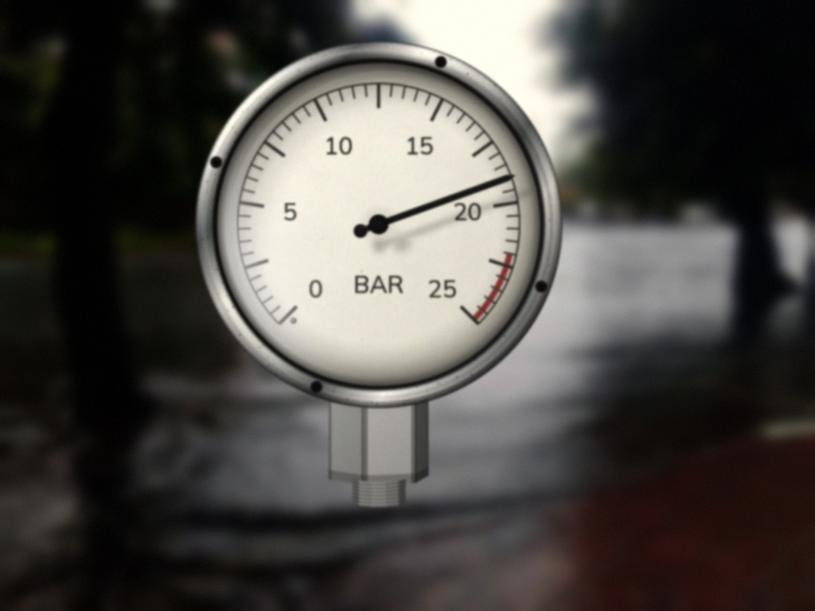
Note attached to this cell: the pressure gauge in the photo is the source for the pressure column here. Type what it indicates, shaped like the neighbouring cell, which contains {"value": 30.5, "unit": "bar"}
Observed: {"value": 19, "unit": "bar"}
